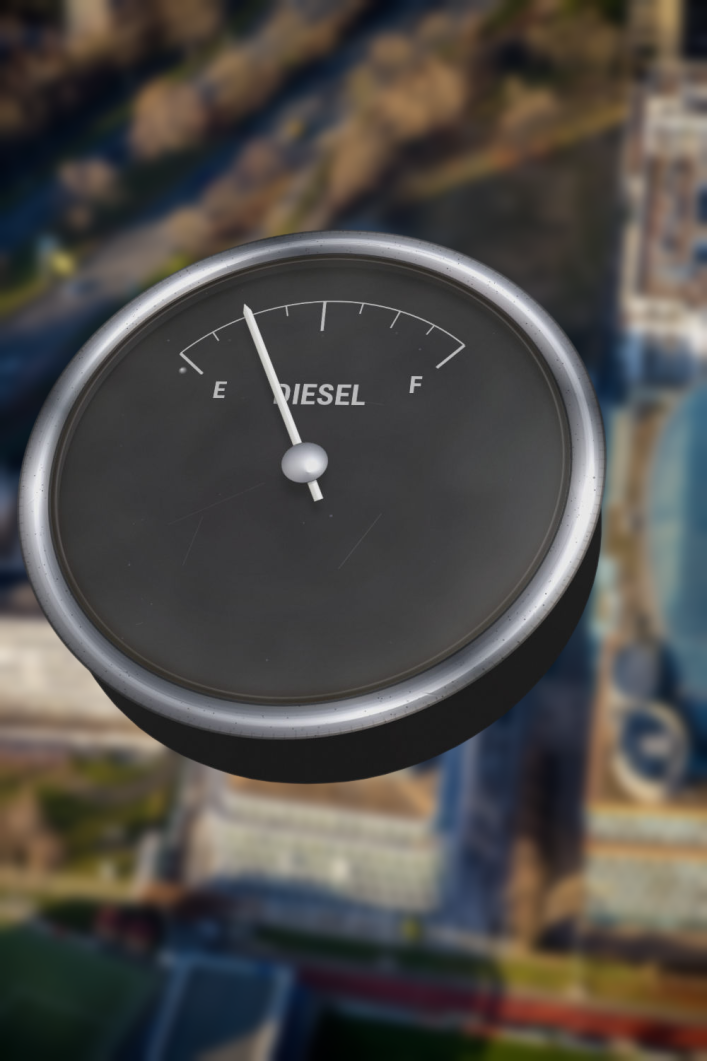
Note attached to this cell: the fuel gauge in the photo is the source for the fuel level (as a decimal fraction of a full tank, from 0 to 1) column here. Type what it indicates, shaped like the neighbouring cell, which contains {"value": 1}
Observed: {"value": 0.25}
